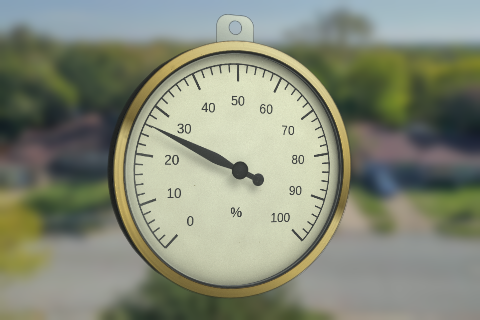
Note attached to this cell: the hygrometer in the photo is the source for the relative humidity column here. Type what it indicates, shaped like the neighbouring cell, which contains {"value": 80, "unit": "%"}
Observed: {"value": 26, "unit": "%"}
